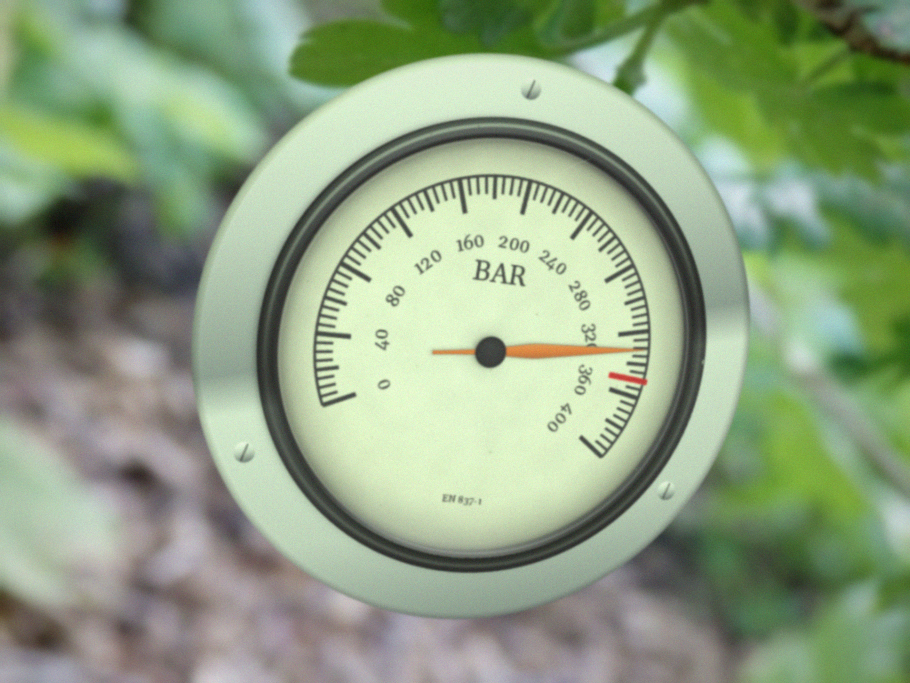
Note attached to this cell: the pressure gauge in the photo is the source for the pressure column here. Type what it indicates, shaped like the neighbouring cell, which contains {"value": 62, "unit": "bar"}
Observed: {"value": 330, "unit": "bar"}
